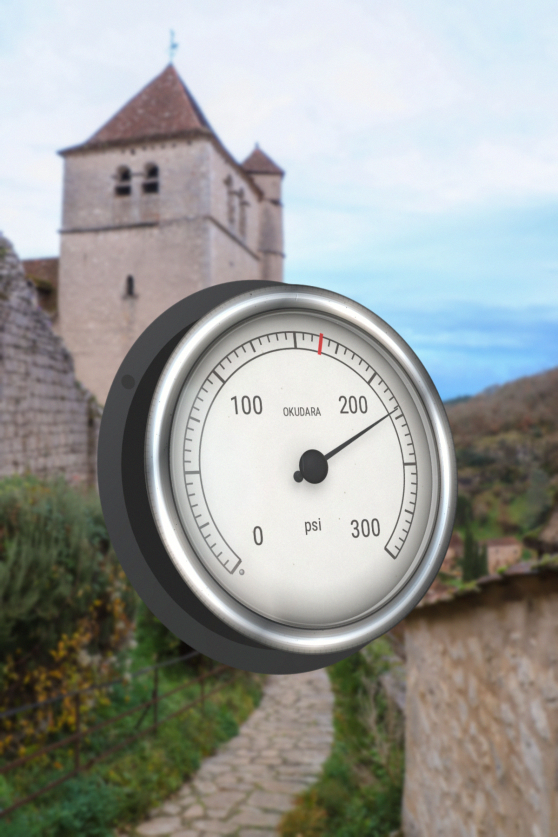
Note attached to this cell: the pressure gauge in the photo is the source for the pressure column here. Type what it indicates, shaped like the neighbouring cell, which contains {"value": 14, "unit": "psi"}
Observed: {"value": 220, "unit": "psi"}
